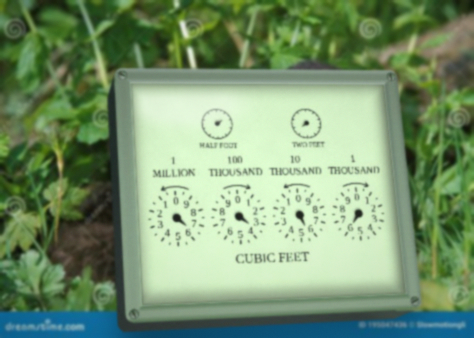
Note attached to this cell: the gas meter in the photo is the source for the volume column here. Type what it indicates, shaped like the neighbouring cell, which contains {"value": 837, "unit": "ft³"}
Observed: {"value": 635600, "unit": "ft³"}
